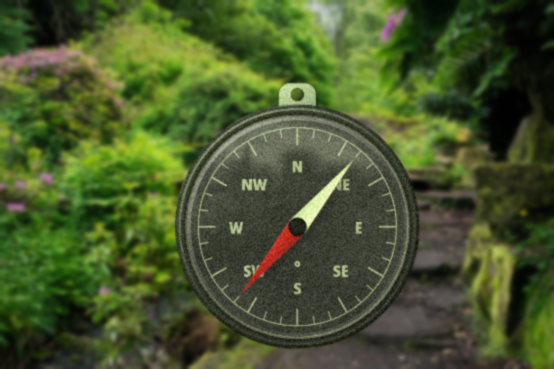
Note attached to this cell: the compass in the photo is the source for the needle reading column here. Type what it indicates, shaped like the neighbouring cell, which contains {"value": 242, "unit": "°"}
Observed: {"value": 220, "unit": "°"}
